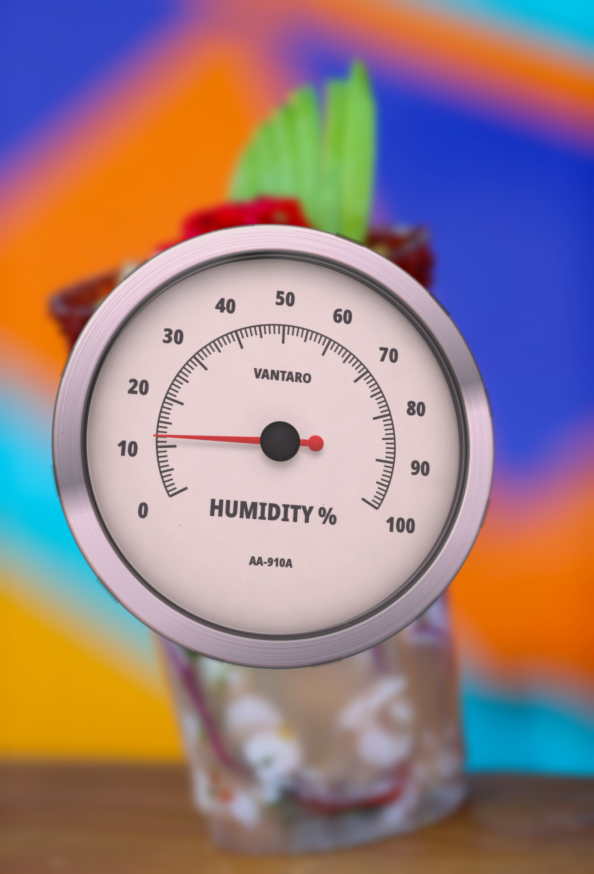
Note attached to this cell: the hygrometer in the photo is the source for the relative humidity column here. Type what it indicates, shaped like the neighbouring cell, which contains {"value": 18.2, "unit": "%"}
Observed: {"value": 12, "unit": "%"}
